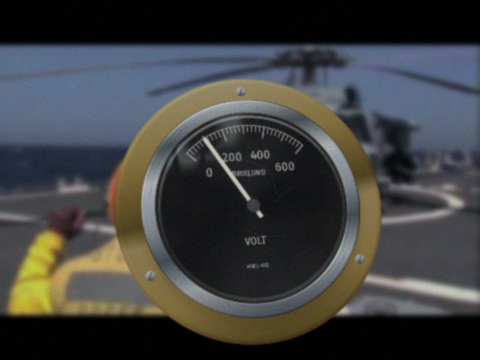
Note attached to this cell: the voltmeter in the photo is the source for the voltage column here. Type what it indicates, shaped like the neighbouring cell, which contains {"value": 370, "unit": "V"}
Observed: {"value": 100, "unit": "V"}
